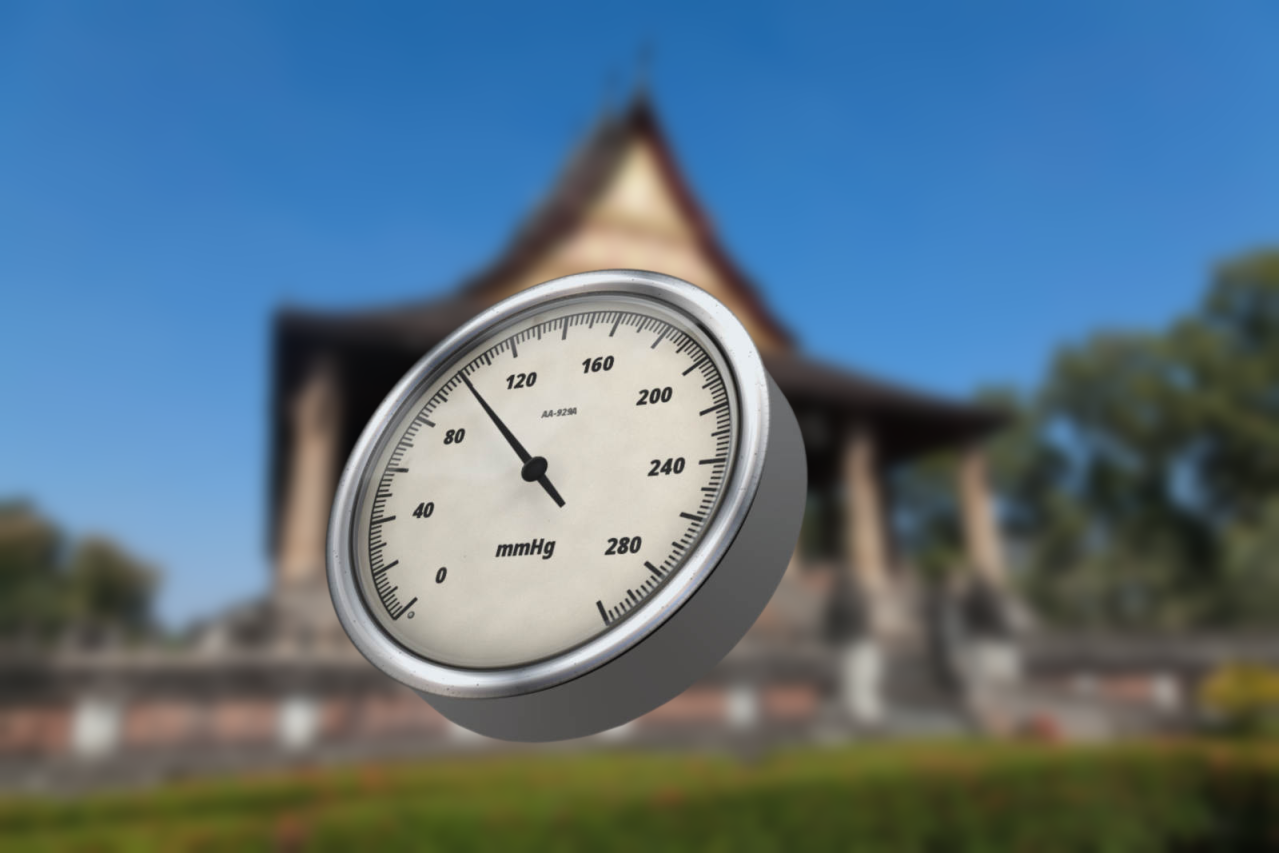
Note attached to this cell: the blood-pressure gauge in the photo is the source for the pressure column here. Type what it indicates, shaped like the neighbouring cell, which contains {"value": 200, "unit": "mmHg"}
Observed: {"value": 100, "unit": "mmHg"}
